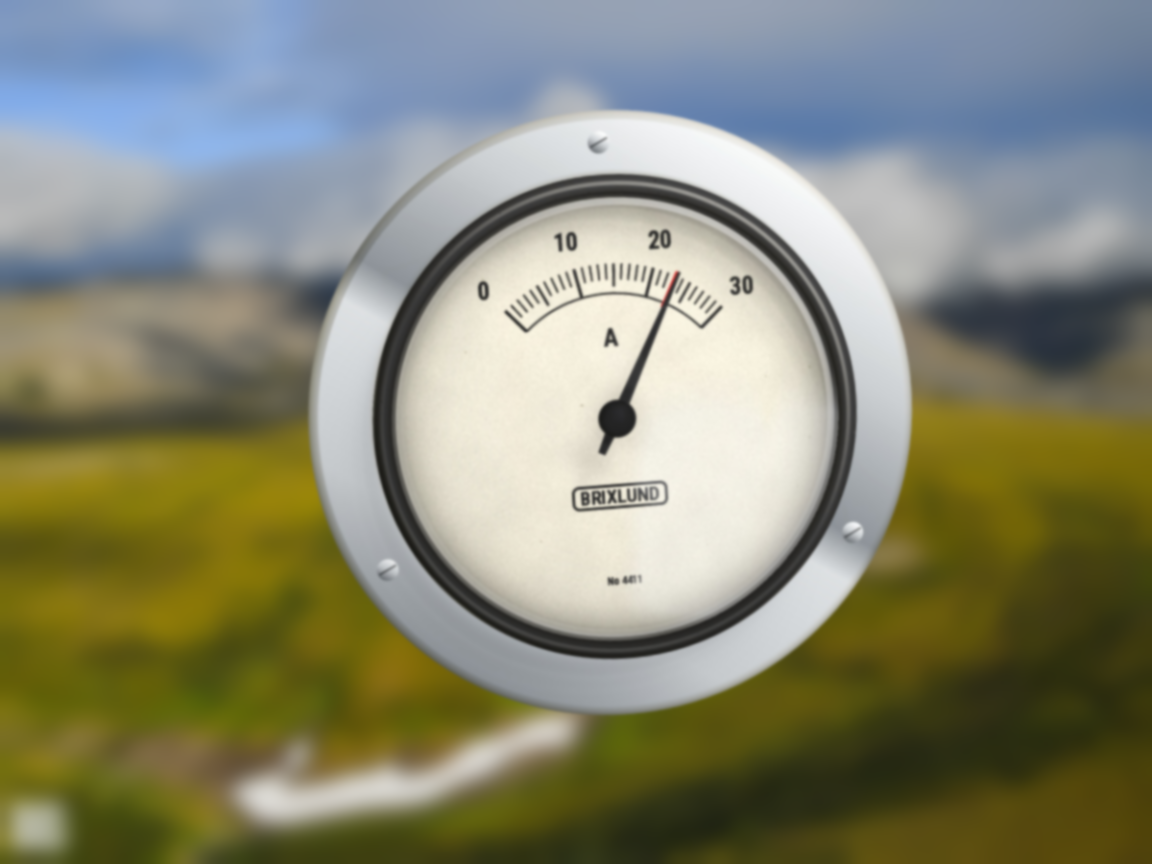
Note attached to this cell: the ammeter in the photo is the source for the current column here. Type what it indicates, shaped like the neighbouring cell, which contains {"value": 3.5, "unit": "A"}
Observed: {"value": 23, "unit": "A"}
